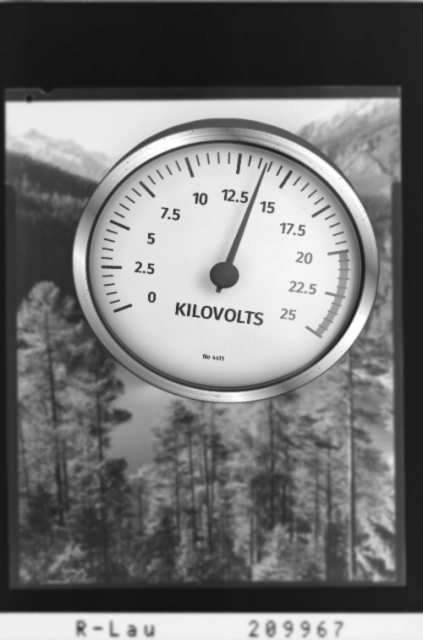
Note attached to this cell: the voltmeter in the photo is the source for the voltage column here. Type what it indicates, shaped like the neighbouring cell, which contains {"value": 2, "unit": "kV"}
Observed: {"value": 13.75, "unit": "kV"}
